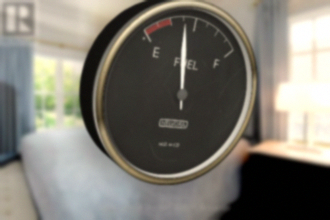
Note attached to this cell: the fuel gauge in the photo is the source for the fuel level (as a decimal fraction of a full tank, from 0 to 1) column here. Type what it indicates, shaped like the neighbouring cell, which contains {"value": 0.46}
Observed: {"value": 0.375}
